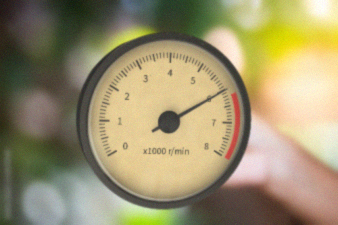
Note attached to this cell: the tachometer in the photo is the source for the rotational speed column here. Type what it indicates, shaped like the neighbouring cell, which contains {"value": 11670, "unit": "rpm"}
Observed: {"value": 6000, "unit": "rpm"}
